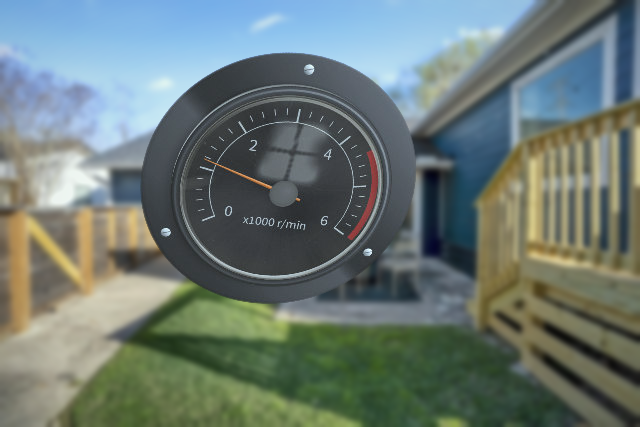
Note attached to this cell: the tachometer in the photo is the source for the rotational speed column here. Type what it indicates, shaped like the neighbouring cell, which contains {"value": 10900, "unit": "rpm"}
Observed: {"value": 1200, "unit": "rpm"}
